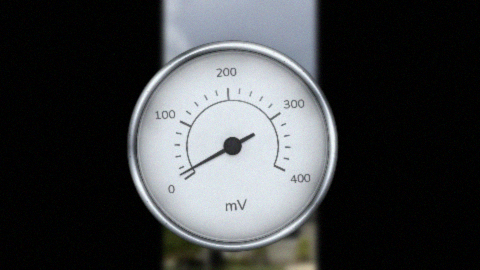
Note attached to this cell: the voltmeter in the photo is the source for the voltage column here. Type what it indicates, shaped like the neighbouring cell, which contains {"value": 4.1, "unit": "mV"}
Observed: {"value": 10, "unit": "mV"}
